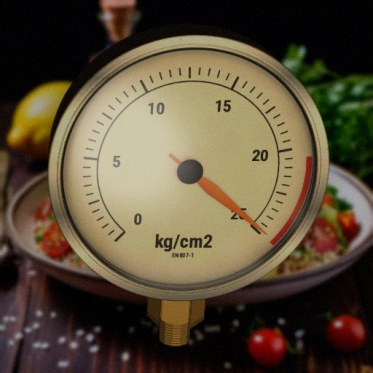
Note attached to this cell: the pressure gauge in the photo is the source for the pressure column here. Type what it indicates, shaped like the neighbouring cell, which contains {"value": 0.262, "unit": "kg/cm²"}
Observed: {"value": 24.75, "unit": "kg/cm²"}
